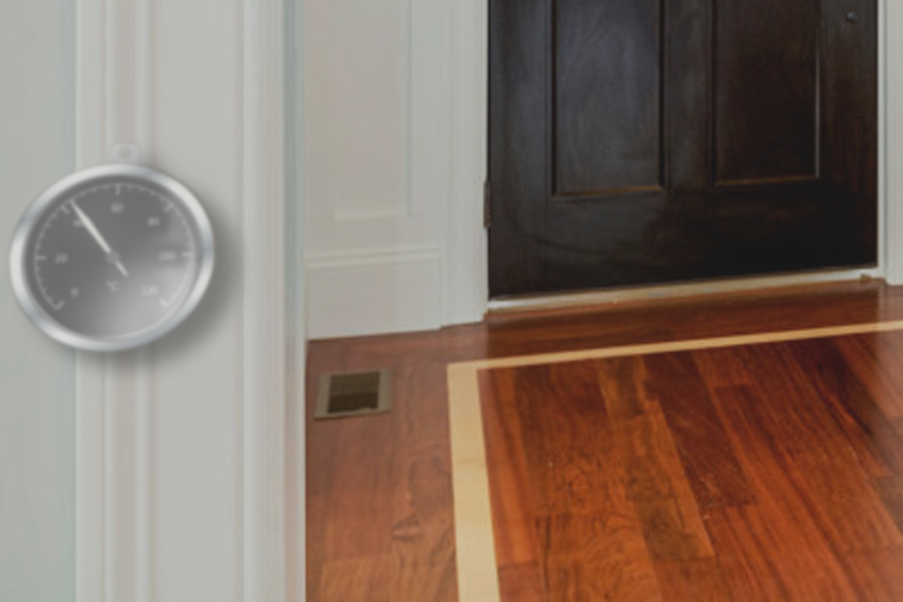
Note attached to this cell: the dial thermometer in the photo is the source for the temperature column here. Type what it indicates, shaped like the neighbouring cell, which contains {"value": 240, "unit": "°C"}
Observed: {"value": 44, "unit": "°C"}
